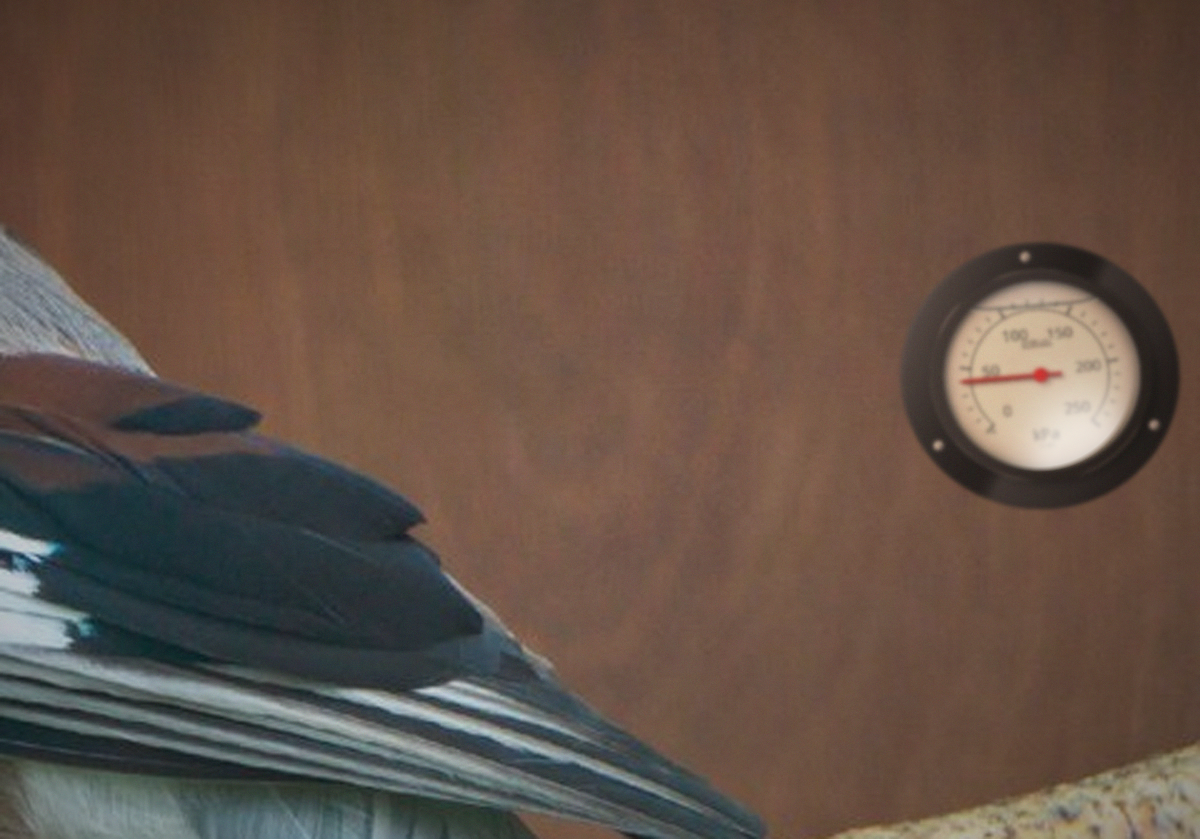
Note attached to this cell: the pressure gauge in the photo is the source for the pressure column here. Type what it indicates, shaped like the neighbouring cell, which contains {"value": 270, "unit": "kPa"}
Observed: {"value": 40, "unit": "kPa"}
